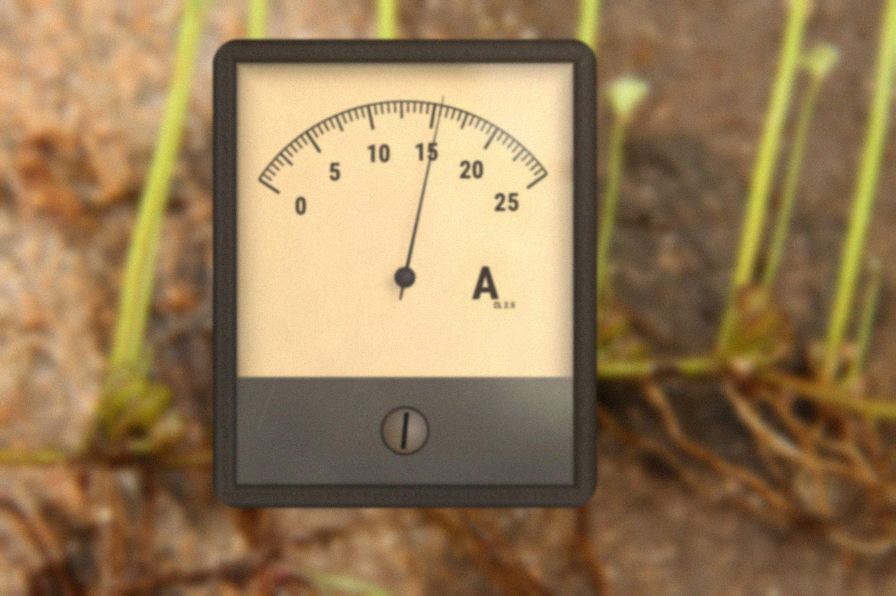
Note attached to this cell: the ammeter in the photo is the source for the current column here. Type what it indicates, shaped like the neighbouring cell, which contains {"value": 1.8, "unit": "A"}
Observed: {"value": 15.5, "unit": "A"}
